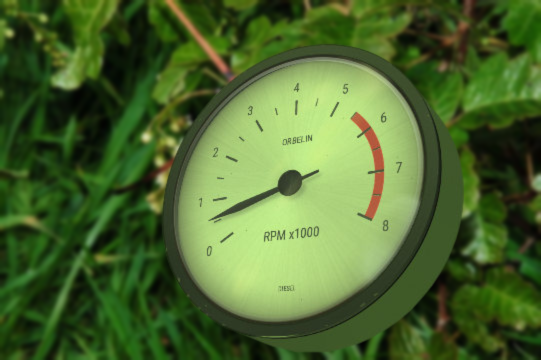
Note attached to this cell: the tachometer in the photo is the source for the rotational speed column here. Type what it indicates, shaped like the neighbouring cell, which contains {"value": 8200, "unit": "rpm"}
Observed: {"value": 500, "unit": "rpm"}
